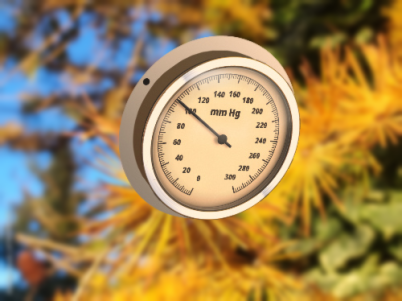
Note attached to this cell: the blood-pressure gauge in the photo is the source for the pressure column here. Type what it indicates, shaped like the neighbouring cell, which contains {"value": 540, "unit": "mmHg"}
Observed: {"value": 100, "unit": "mmHg"}
